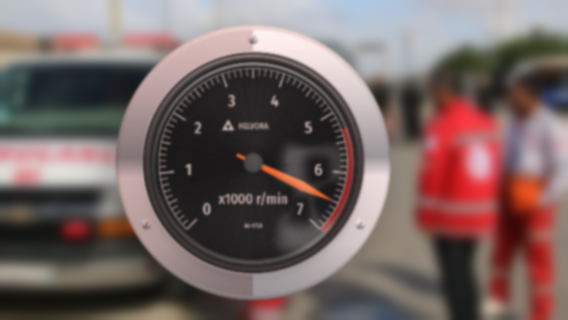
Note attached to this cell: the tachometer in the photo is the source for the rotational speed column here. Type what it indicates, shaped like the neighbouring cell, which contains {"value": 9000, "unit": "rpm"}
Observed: {"value": 6500, "unit": "rpm"}
